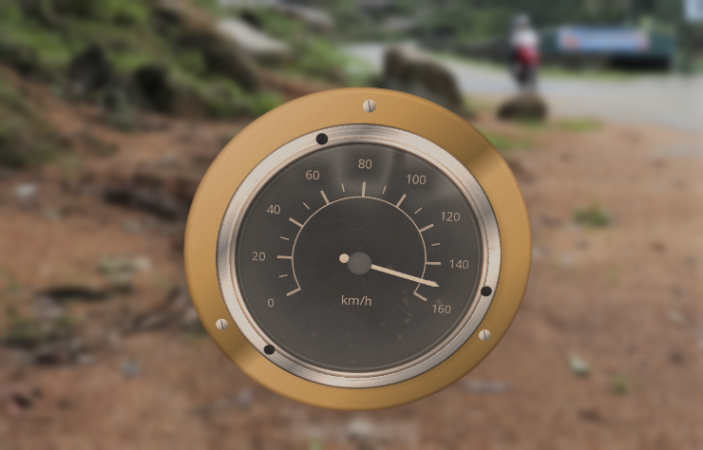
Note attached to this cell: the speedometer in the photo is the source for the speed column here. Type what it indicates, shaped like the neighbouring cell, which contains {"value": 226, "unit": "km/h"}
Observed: {"value": 150, "unit": "km/h"}
